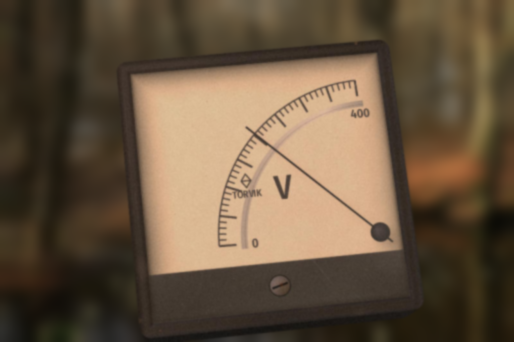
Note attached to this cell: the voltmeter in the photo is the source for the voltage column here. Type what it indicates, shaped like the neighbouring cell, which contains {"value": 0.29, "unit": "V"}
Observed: {"value": 200, "unit": "V"}
